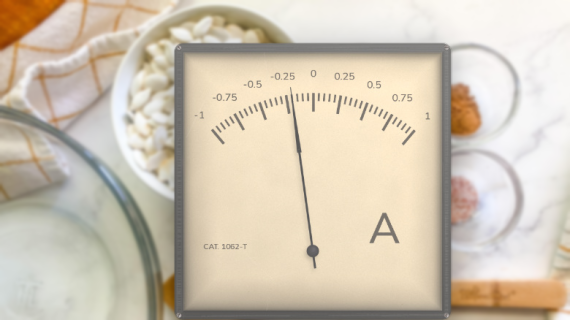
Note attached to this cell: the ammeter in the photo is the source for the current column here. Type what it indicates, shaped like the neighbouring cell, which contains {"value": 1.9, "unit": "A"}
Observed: {"value": -0.2, "unit": "A"}
